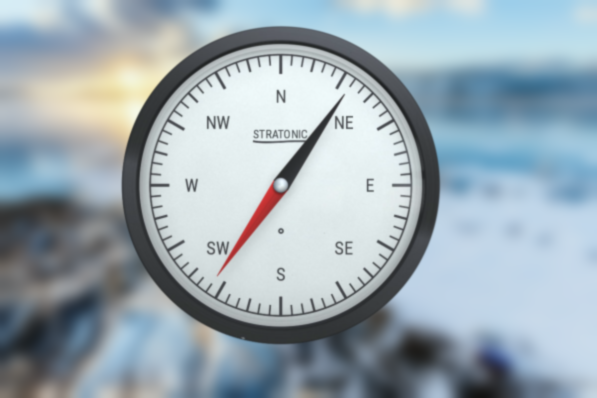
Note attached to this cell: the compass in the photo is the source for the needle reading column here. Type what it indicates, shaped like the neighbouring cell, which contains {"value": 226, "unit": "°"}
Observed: {"value": 215, "unit": "°"}
